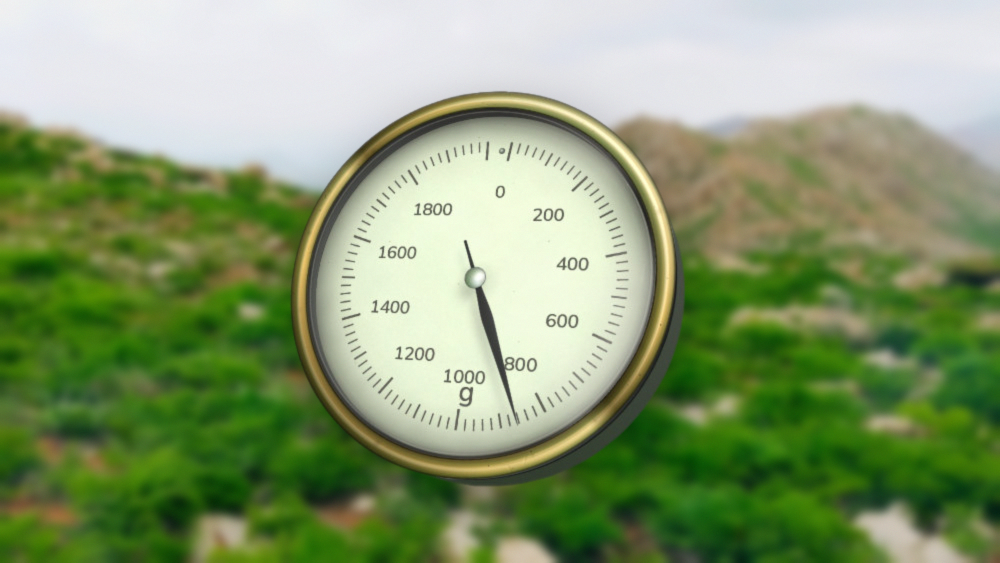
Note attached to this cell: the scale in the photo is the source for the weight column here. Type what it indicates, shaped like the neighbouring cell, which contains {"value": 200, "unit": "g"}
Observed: {"value": 860, "unit": "g"}
